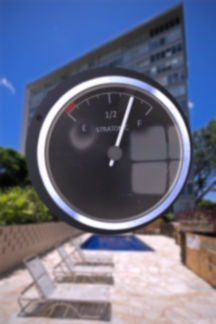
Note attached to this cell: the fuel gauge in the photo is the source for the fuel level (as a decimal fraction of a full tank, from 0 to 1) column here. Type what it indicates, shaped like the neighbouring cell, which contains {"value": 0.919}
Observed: {"value": 0.75}
